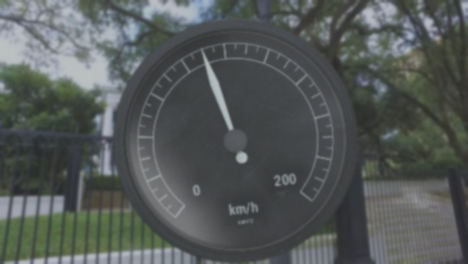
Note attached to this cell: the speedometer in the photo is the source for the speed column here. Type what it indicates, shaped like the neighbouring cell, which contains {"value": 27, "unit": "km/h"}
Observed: {"value": 90, "unit": "km/h"}
